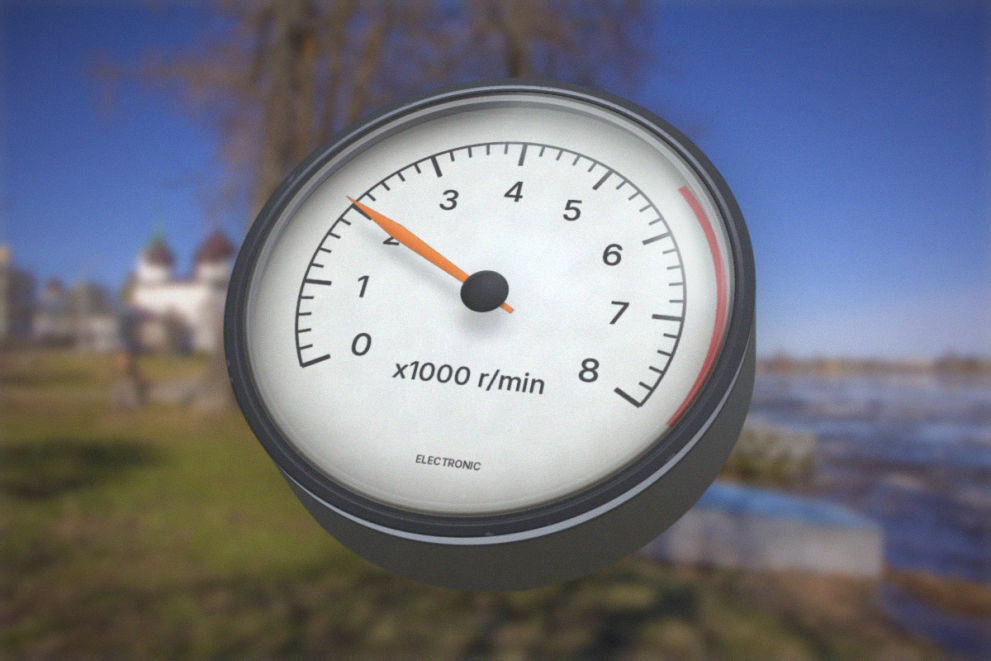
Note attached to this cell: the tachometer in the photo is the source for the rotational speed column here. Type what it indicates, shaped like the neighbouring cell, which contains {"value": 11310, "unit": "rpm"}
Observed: {"value": 2000, "unit": "rpm"}
